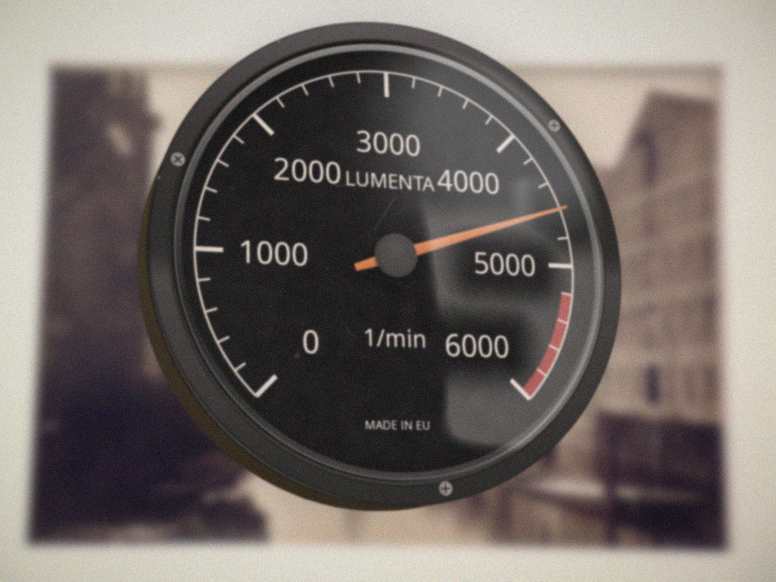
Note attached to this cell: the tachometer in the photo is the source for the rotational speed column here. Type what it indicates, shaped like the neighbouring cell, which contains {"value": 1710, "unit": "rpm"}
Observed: {"value": 4600, "unit": "rpm"}
